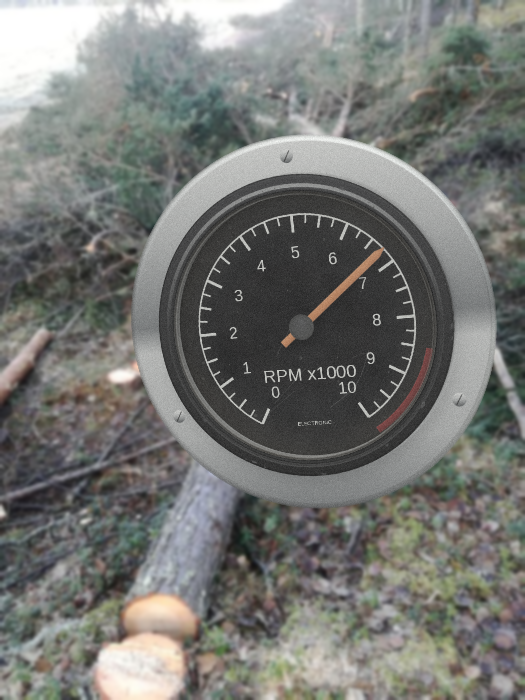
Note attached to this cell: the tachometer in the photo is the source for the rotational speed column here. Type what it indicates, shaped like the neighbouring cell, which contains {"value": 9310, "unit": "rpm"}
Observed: {"value": 6750, "unit": "rpm"}
